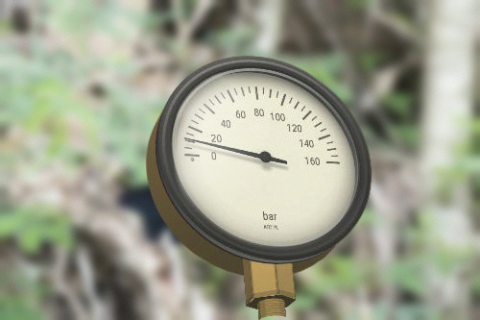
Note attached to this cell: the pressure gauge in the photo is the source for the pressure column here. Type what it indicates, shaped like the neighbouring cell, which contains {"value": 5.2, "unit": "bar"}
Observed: {"value": 10, "unit": "bar"}
